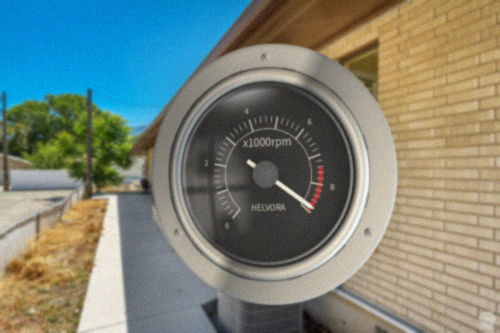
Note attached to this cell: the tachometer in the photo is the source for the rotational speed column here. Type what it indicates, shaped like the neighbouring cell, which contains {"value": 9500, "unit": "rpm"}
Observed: {"value": 8800, "unit": "rpm"}
